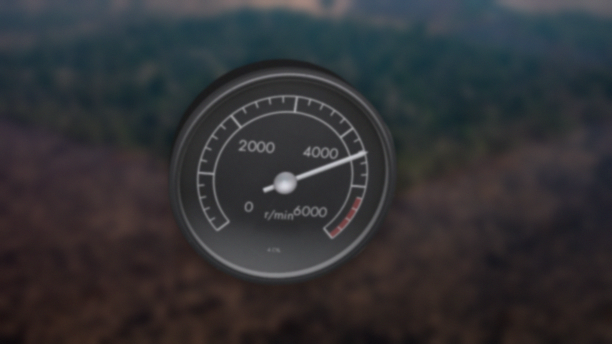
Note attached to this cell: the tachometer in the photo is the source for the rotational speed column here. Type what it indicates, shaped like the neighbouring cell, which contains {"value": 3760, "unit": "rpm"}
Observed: {"value": 4400, "unit": "rpm"}
